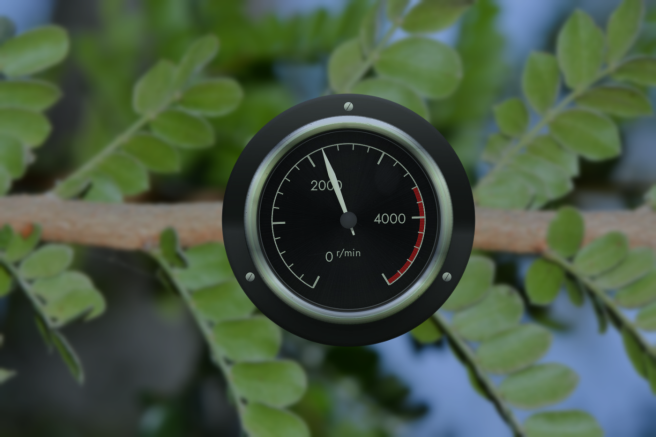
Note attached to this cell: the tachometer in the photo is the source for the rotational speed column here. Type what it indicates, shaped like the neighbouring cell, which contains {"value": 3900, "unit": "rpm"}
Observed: {"value": 2200, "unit": "rpm"}
